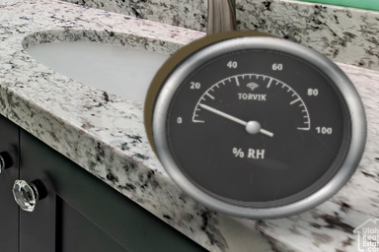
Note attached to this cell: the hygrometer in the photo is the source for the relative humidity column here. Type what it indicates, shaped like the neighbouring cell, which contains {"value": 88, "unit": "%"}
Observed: {"value": 12, "unit": "%"}
